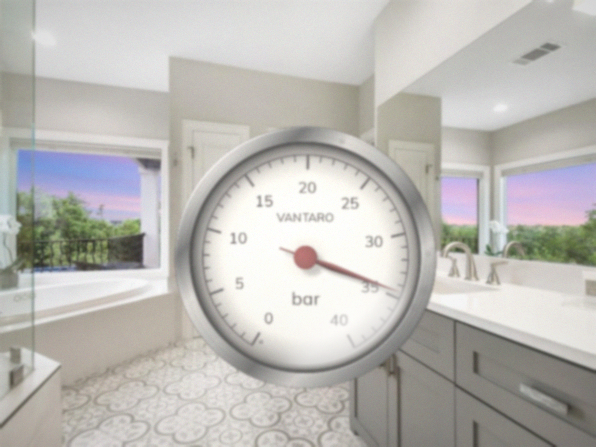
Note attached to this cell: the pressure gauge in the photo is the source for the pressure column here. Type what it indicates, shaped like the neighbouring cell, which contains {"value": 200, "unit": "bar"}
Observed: {"value": 34.5, "unit": "bar"}
